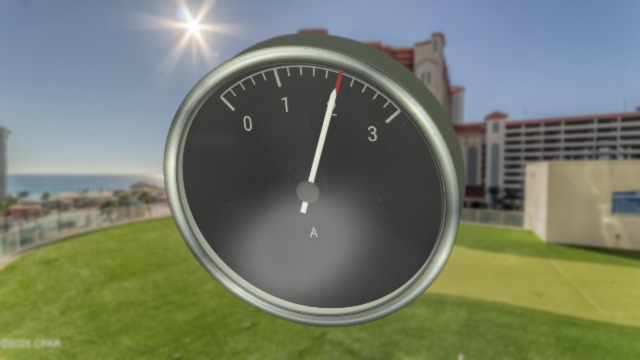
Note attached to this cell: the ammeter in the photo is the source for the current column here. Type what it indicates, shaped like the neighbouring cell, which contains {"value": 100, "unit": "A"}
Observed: {"value": 2, "unit": "A"}
